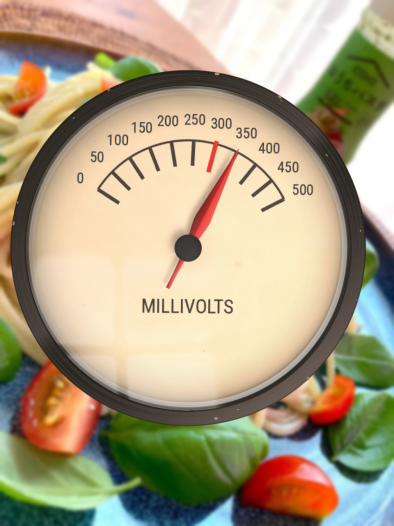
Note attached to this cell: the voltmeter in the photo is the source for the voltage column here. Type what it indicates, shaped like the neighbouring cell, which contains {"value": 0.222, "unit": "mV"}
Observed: {"value": 350, "unit": "mV"}
